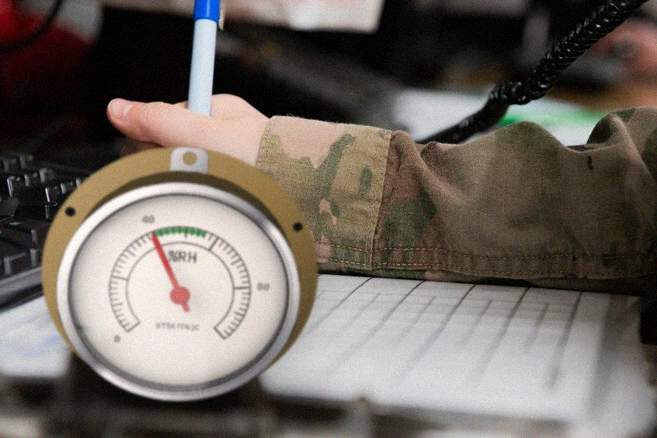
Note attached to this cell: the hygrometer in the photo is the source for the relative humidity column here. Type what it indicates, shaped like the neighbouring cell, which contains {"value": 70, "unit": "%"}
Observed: {"value": 40, "unit": "%"}
